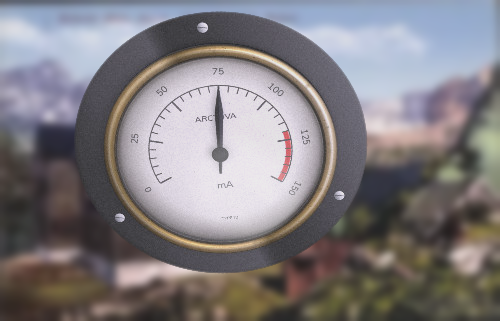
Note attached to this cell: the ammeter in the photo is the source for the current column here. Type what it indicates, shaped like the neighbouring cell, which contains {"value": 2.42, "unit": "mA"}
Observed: {"value": 75, "unit": "mA"}
